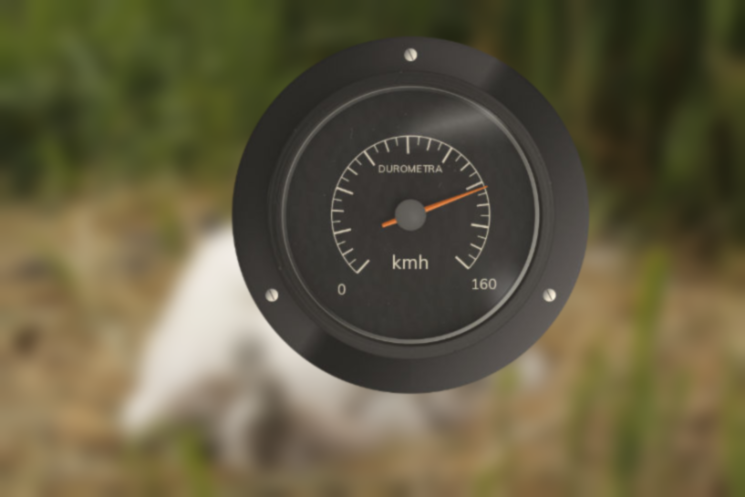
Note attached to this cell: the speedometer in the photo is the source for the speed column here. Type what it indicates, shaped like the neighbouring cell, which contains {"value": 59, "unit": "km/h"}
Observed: {"value": 122.5, "unit": "km/h"}
